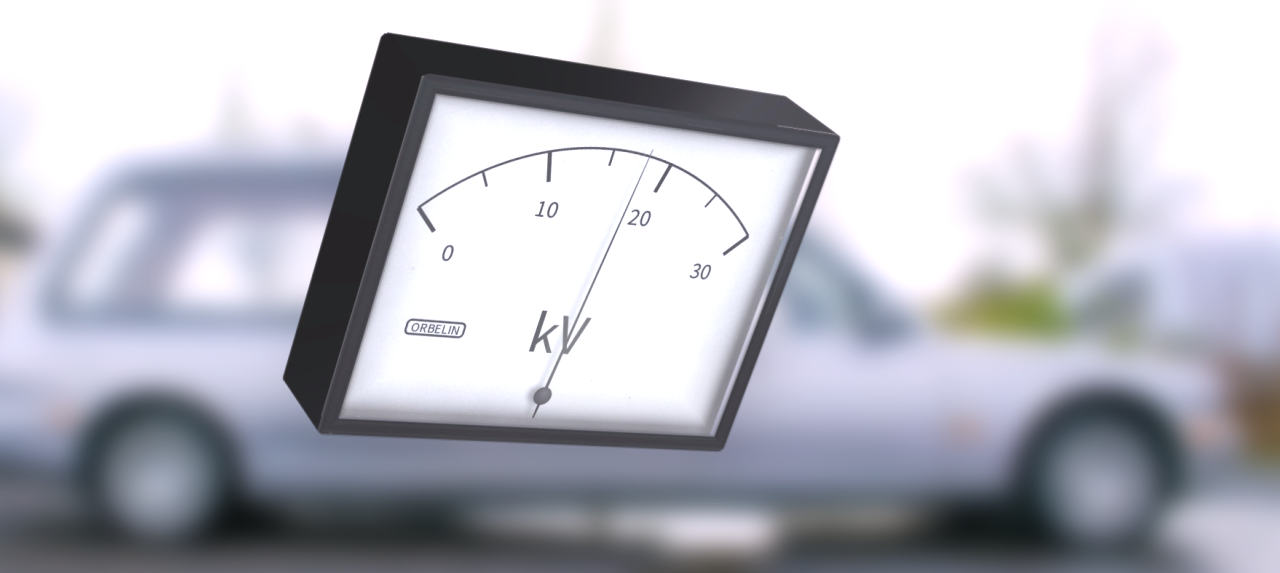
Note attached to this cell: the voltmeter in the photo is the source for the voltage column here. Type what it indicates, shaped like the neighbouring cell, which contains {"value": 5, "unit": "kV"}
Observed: {"value": 17.5, "unit": "kV"}
